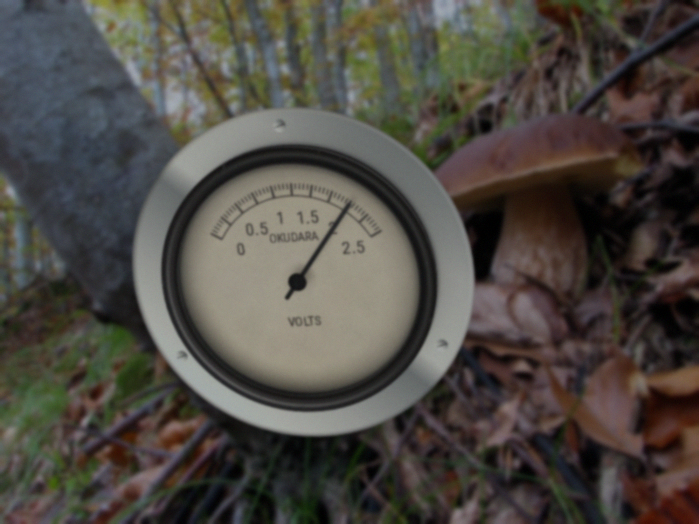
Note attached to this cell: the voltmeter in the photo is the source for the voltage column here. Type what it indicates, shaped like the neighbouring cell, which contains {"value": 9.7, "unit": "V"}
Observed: {"value": 2, "unit": "V"}
